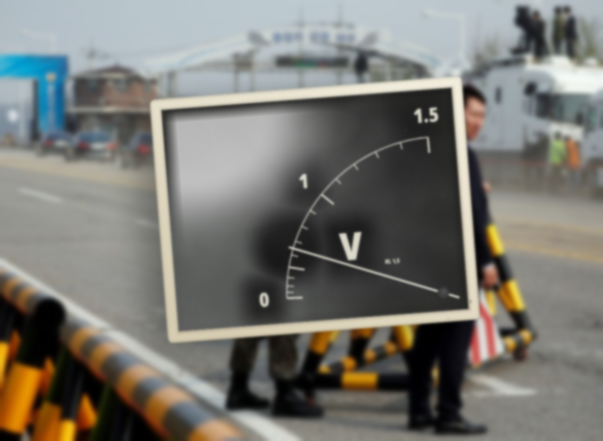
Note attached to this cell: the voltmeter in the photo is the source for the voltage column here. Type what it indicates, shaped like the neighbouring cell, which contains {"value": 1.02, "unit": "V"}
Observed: {"value": 0.65, "unit": "V"}
